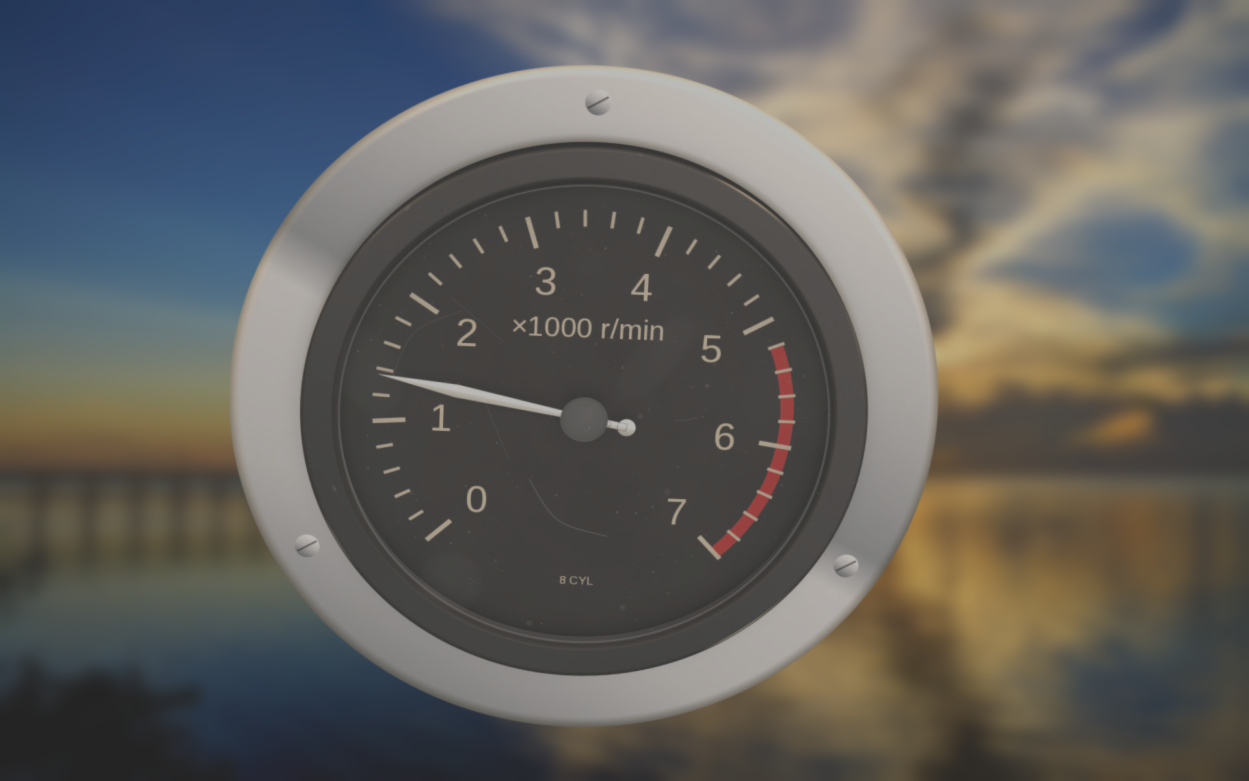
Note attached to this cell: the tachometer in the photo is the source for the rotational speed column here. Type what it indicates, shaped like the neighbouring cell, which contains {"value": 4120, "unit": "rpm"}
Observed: {"value": 1400, "unit": "rpm"}
